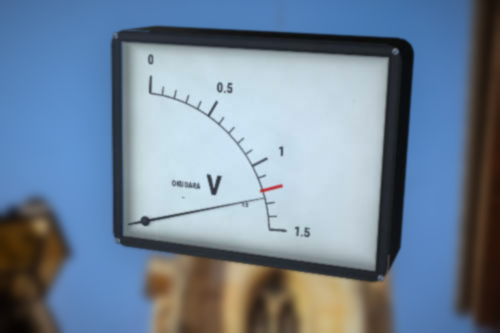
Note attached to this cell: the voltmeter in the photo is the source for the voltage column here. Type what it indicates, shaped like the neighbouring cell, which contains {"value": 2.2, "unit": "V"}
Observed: {"value": 1.25, "unit": "V"}
